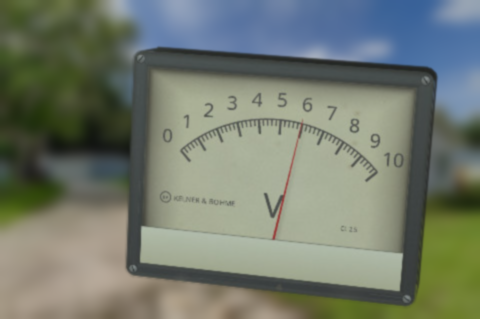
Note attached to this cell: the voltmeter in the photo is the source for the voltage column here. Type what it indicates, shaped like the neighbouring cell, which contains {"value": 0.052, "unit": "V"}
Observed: {"value": 6, "unit": "V"}
